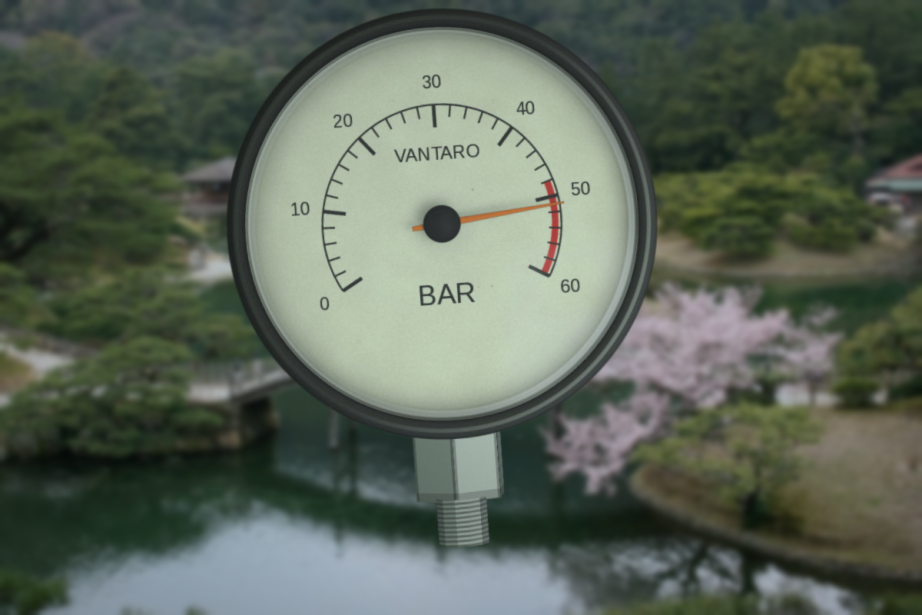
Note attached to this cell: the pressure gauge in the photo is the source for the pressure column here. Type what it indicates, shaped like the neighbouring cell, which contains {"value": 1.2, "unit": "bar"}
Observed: {"value": 51, "unit": "bar"}
